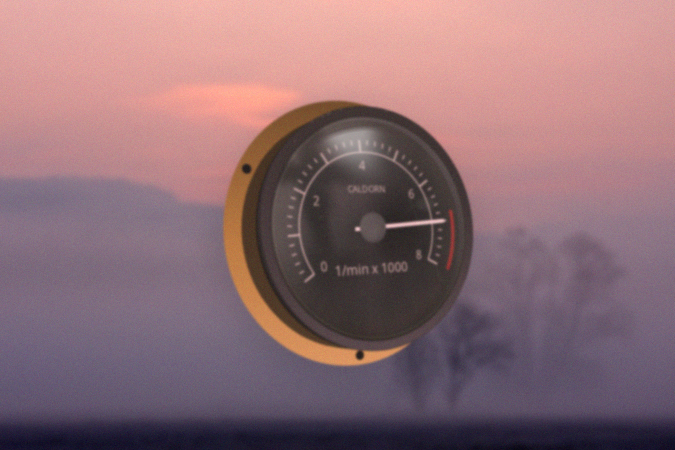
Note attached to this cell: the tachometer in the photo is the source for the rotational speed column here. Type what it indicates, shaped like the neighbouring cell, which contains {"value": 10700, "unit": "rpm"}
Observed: {"value": 7000, "unit": "rpm"}
